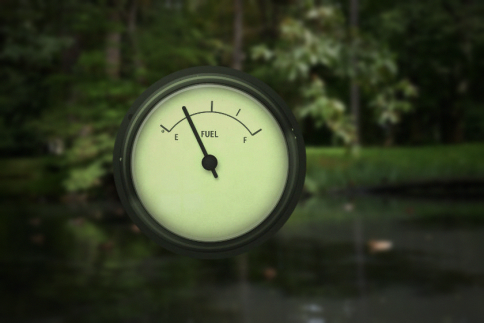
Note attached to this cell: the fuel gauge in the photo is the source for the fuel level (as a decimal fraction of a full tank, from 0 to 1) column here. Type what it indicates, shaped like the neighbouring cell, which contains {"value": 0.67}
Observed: {"value": 0.25}
